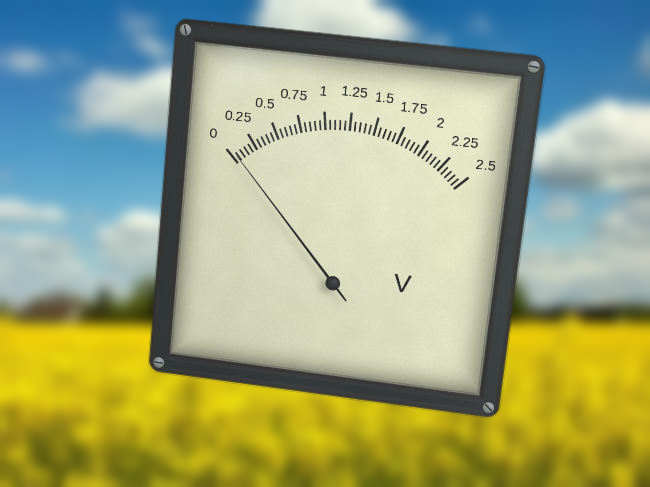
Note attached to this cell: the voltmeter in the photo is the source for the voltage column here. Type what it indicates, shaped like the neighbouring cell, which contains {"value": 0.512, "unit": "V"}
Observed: {"value": 0.05, "unit": "V"}
